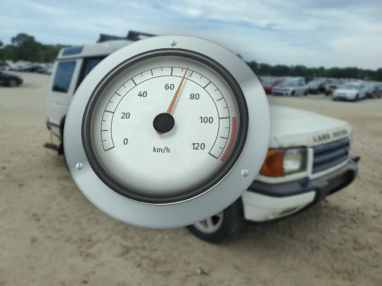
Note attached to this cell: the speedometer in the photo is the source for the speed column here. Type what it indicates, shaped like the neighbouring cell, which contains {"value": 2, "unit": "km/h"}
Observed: {"value": 67.5, "unit": "km/h"}
